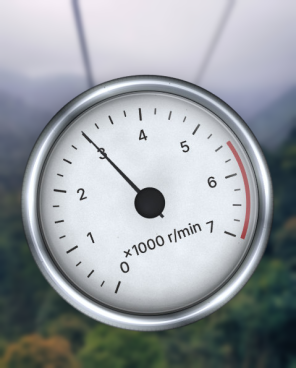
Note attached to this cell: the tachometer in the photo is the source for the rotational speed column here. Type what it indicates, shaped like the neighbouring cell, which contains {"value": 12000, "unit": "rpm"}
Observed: {"value": 3000, "unit": "rpm"}
